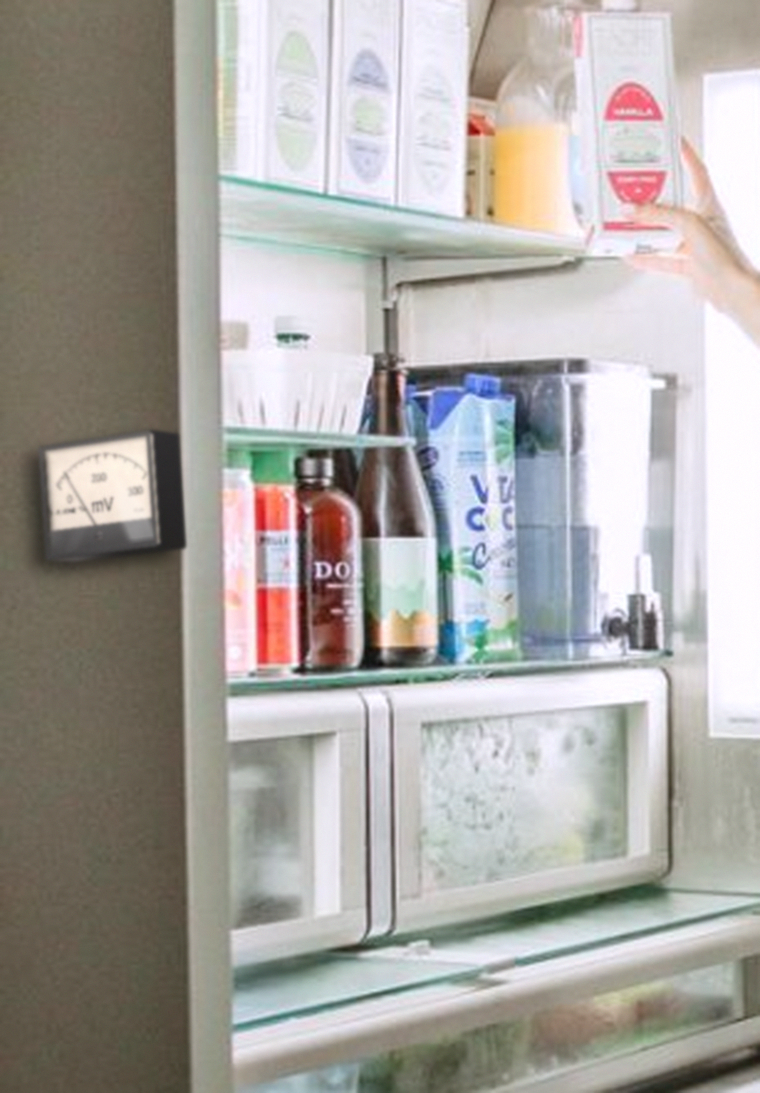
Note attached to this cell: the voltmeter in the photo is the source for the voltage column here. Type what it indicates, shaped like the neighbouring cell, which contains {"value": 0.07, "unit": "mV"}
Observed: {"value": 100, "unit": "mV"}
